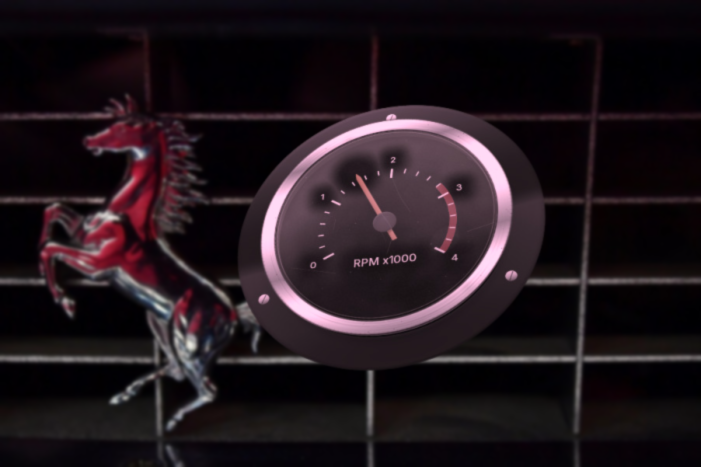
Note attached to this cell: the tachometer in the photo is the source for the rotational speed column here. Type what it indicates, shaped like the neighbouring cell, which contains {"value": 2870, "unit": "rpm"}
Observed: {"value": 1500, "unit": "rpm"}
